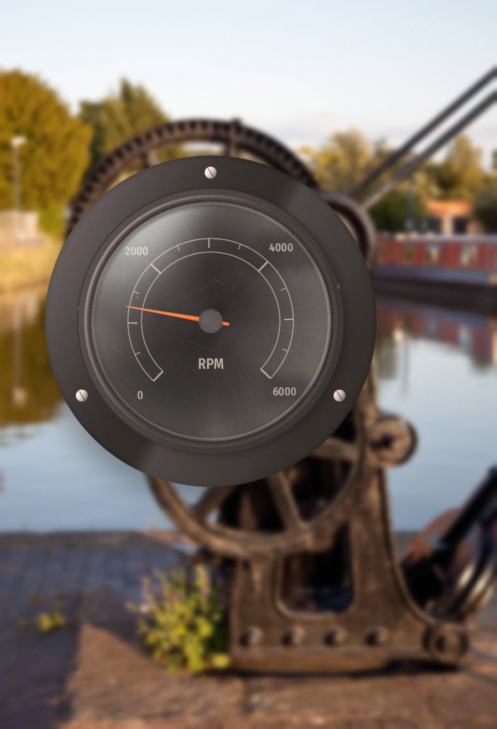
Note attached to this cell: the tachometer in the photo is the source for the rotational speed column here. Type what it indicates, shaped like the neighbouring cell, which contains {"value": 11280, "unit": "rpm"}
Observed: {"value": 1250, "unit": "rpm"}
